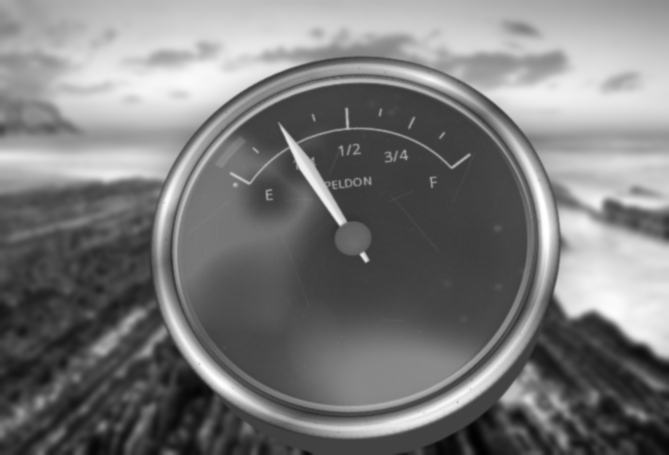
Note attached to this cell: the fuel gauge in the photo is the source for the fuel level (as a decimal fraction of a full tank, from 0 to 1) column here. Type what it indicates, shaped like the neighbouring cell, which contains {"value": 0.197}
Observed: {"value": 0.25}
